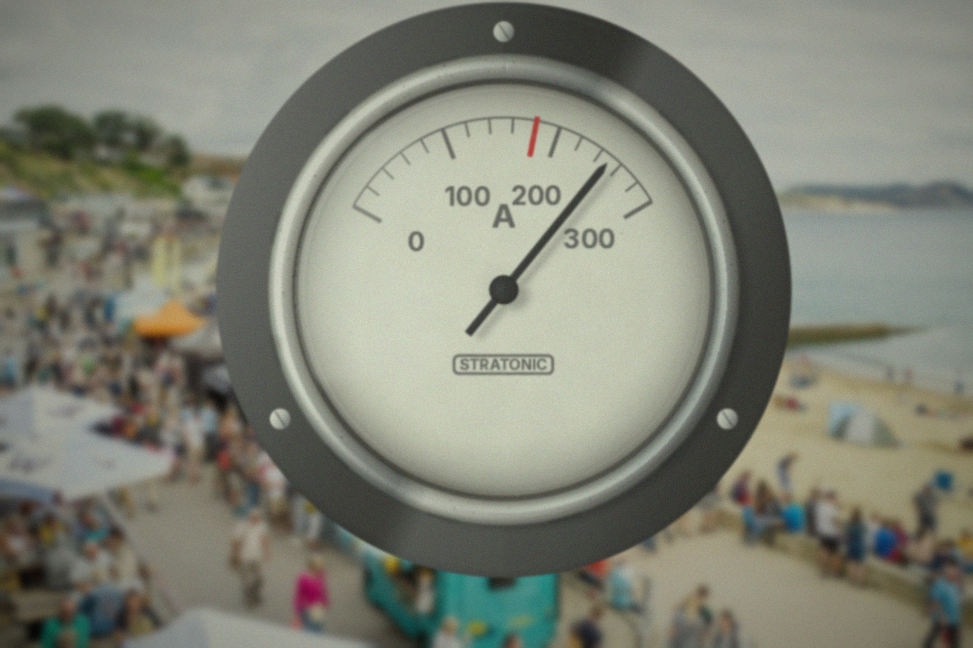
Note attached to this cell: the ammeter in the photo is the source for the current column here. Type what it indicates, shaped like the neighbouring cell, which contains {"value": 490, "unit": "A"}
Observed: {"value": 250, "unit": "A"}
